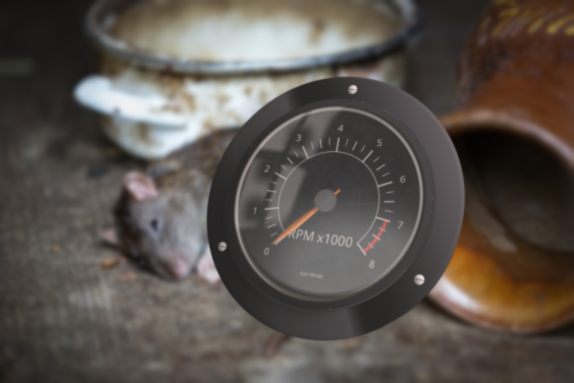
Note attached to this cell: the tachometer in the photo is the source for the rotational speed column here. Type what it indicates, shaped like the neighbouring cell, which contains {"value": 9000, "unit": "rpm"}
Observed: {"value": 0, "unit": "rpm"}
